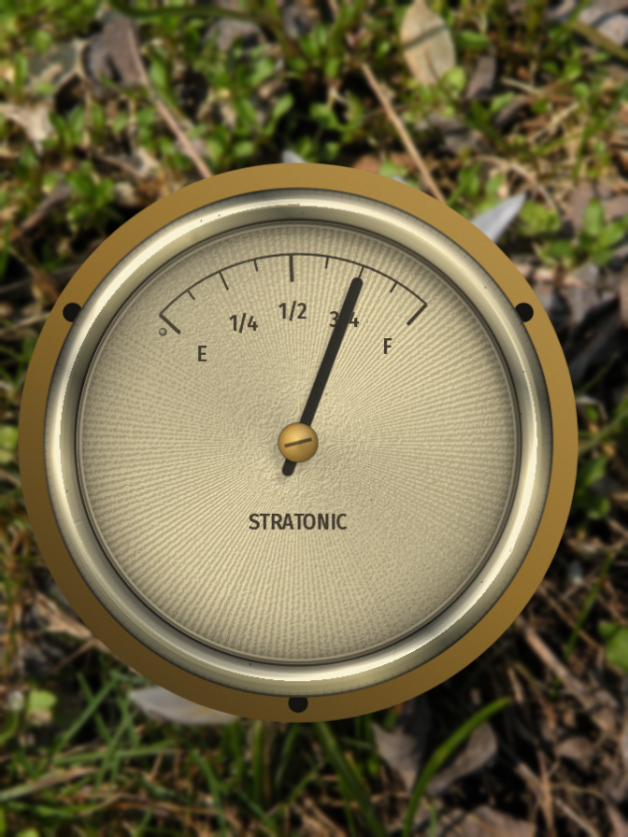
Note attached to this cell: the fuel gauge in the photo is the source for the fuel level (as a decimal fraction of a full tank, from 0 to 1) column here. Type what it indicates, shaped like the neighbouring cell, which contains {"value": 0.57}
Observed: {"value": 0.75}
